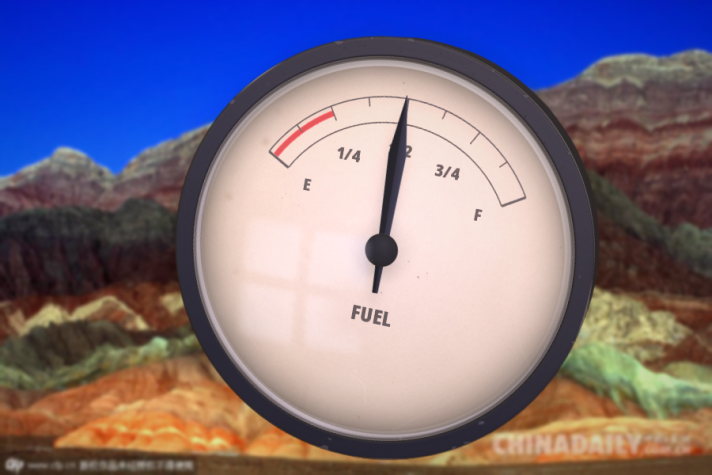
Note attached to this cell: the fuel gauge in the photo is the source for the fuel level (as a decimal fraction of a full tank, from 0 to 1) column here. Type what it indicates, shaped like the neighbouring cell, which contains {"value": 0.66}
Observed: {"value": 0.5}
